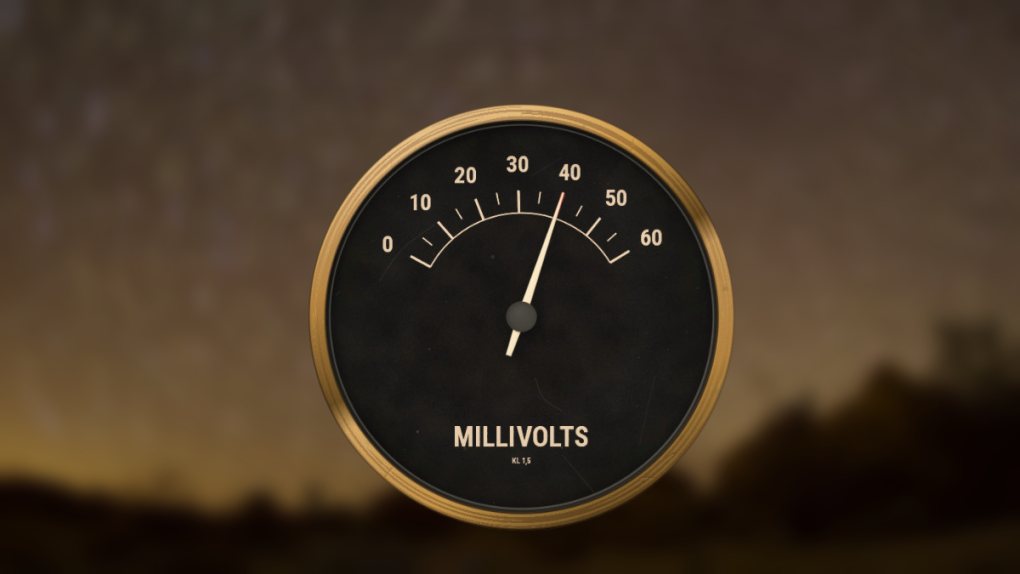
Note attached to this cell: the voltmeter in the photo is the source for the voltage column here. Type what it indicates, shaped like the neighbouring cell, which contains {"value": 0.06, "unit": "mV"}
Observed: {"value": 40, "unit": "mV"}
